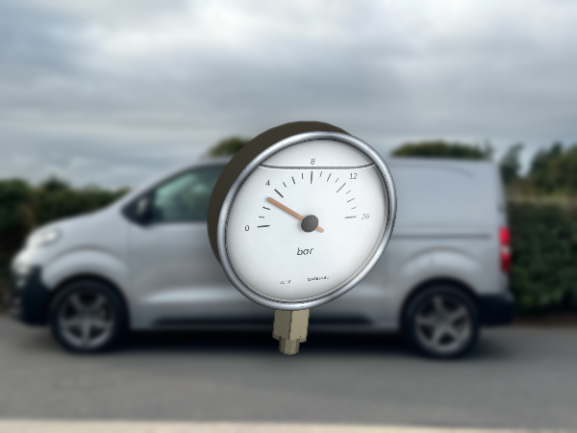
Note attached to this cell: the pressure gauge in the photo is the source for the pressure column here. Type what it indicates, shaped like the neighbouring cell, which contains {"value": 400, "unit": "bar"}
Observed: {"value": 3, "unit": "bar"}
